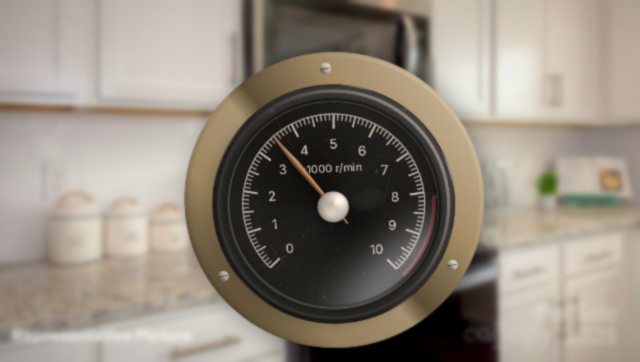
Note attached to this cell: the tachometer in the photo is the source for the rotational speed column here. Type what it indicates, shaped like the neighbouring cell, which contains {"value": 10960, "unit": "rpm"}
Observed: {"value": 3500, "unit": "rpm"}
